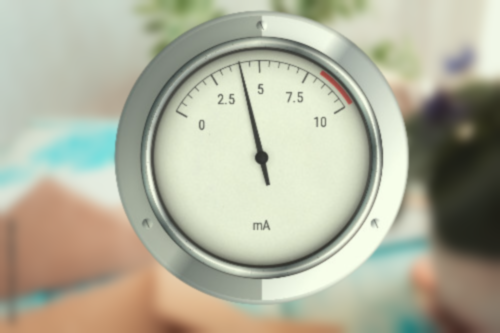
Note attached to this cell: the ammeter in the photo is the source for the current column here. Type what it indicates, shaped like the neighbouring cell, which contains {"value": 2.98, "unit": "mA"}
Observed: {"value": 4, "unit": "mA"}
